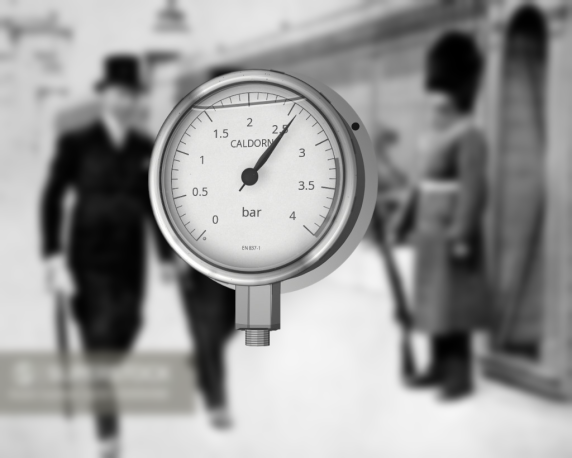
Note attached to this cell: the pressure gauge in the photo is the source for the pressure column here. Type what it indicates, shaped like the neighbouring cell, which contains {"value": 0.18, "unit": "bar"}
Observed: {"value": 2.6, "unit": "bar"}
